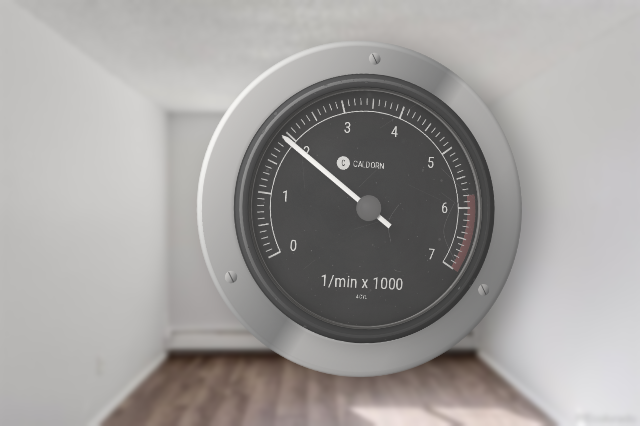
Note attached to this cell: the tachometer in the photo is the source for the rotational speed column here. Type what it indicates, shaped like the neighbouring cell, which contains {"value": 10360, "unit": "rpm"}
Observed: {"value": 1900, "unit": "rpm"}
